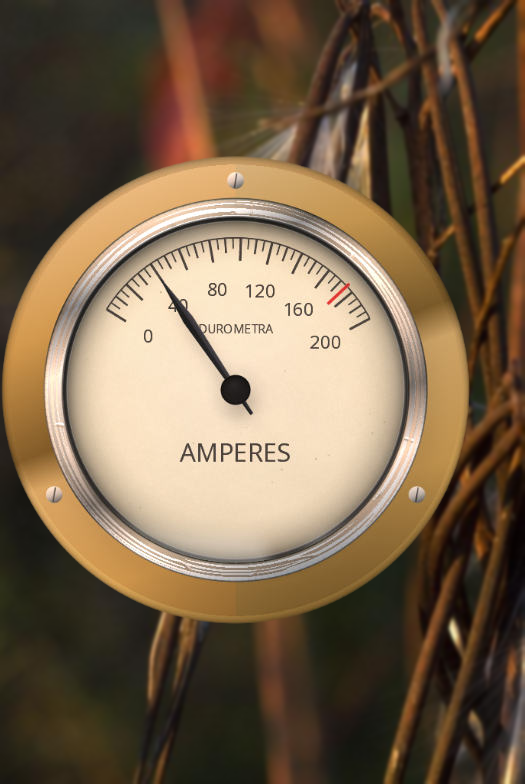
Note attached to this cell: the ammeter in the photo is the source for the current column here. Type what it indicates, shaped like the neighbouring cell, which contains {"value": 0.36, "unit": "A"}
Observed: {"value": 40, "unit": "A"}
